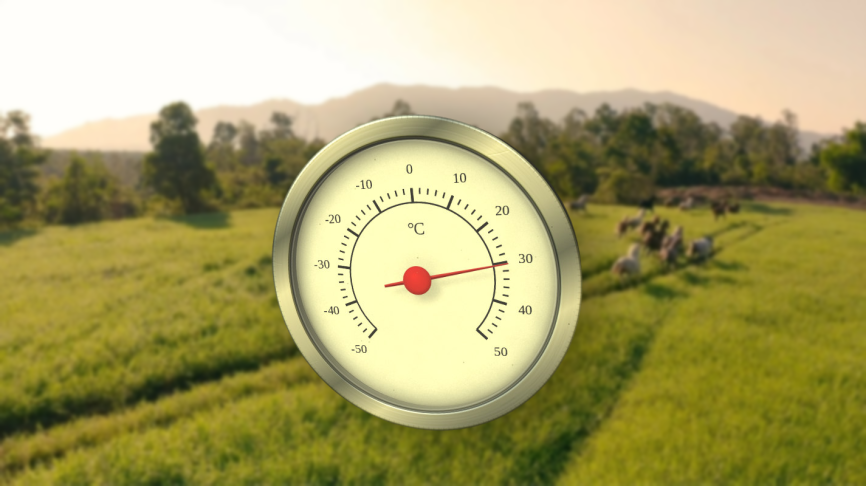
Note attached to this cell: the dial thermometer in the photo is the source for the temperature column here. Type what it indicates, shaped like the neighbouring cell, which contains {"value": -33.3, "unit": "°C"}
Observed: {"value": 30, "unit": "°C"}
